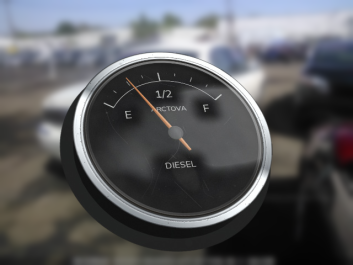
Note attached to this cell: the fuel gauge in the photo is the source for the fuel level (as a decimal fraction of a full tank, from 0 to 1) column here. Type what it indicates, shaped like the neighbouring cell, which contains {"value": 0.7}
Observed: {"value": 0.25}
